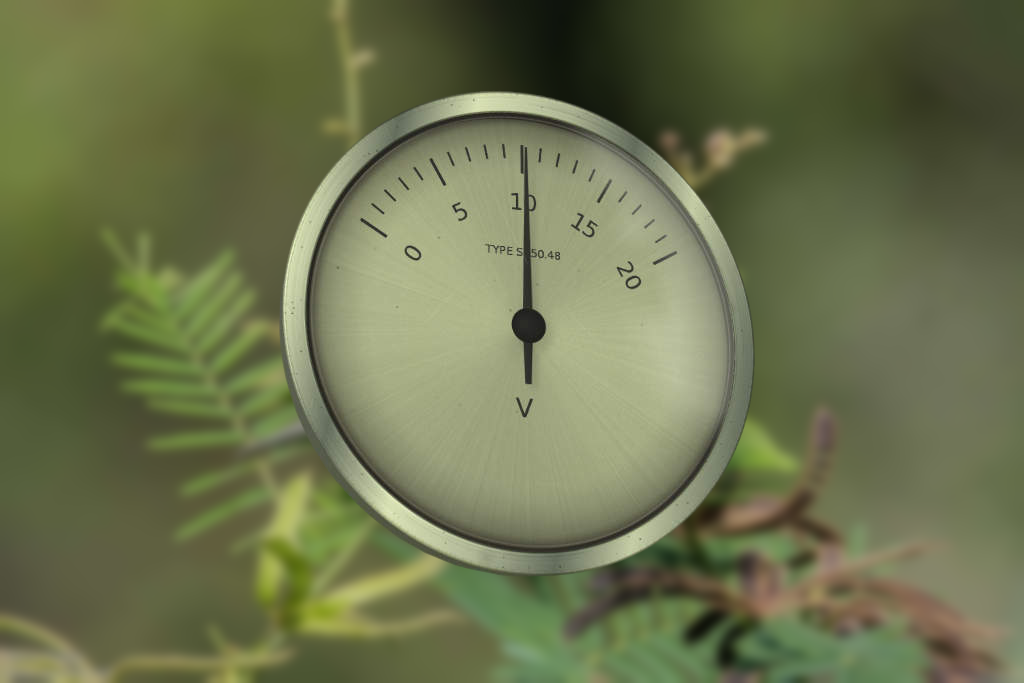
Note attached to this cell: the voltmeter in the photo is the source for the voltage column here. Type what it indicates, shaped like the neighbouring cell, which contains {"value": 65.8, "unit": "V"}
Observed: {"value": 10, "unit": "V"}
